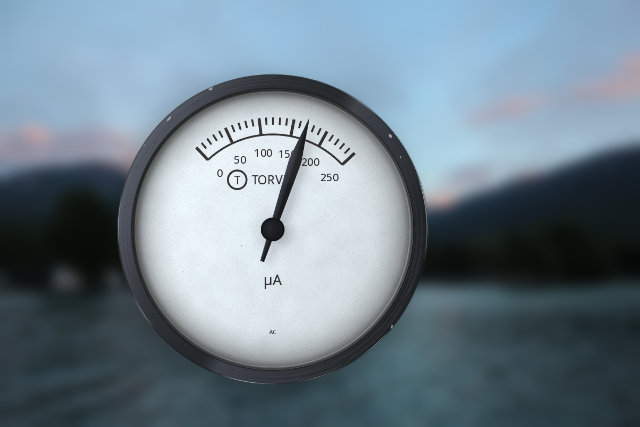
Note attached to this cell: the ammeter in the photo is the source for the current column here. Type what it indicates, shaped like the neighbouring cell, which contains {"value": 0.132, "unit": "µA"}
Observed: {"value": 170, "unit": "µA"}
